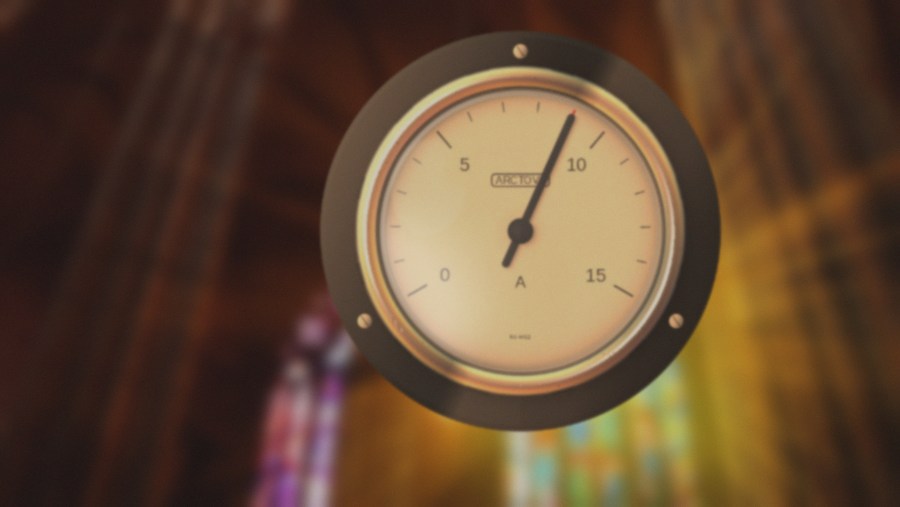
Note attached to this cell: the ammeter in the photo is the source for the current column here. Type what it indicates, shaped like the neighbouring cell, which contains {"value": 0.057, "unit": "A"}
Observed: {"value": 9, "unit": "A"}
